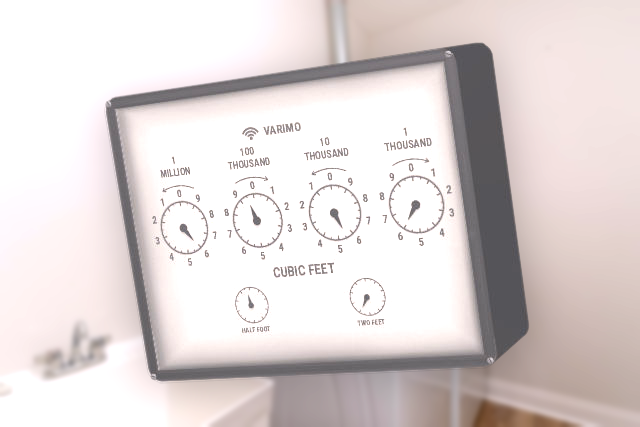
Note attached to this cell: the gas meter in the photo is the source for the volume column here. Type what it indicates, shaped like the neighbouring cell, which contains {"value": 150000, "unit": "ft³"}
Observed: {"value": 595600, "unit": "ft³"}
